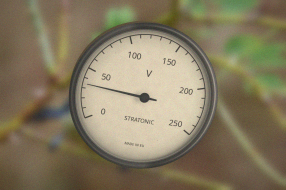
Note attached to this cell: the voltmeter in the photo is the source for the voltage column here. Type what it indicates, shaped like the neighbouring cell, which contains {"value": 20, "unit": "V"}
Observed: {"value": 35, "unit": "V"}
